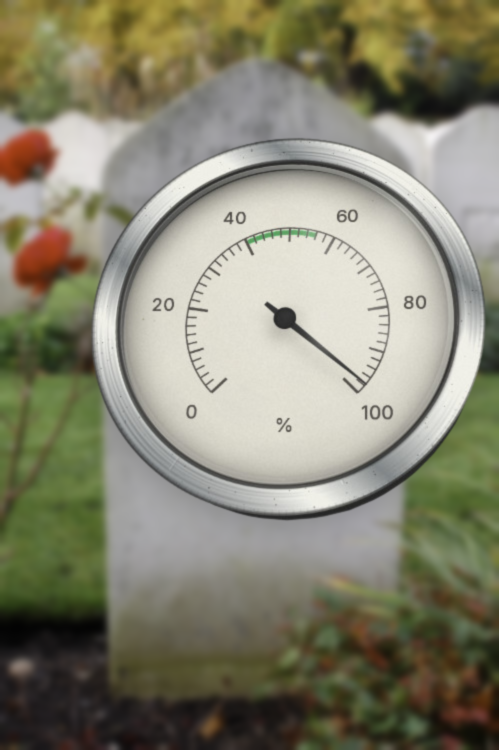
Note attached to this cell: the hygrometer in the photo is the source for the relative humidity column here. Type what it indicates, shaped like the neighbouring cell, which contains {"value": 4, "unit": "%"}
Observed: {"value": 98, "unit": "%"}
